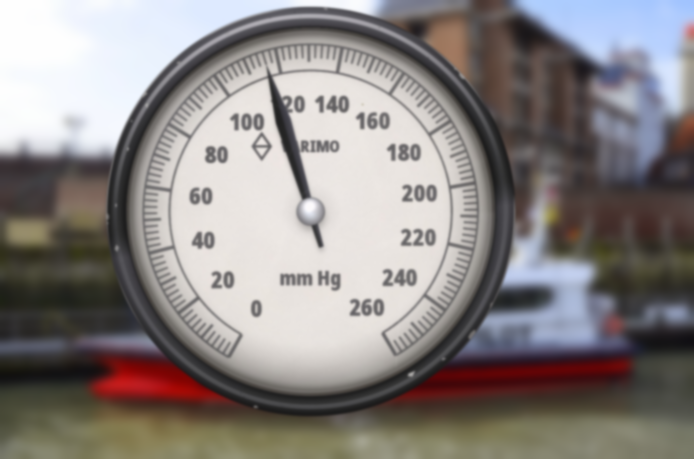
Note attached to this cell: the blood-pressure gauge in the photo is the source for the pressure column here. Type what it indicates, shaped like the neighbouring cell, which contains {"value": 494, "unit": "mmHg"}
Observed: {"value": 116, "unit": "mmHg"}
